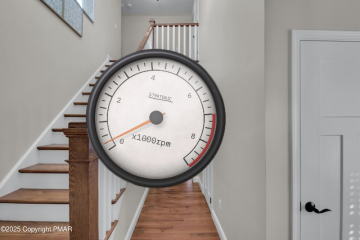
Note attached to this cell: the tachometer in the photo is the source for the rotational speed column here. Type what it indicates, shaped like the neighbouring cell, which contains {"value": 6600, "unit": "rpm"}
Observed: {"value": 250, "unit": "rpm"}
